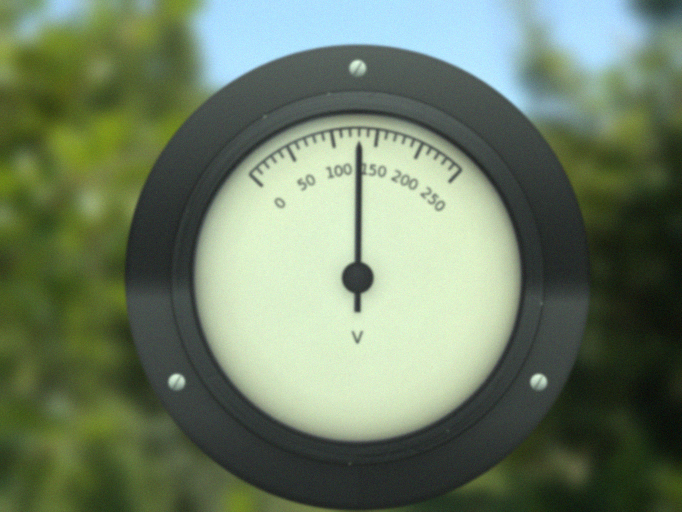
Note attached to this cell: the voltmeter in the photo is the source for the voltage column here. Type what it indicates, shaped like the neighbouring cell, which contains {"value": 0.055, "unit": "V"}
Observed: {"value": 130, "unit": "V"}
